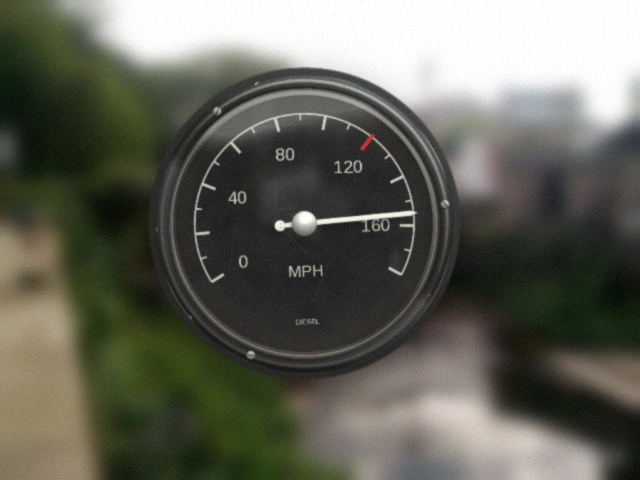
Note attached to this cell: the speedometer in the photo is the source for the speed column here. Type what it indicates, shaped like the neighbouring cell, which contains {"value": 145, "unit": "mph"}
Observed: {"value": 155, "unit": "mph"}
